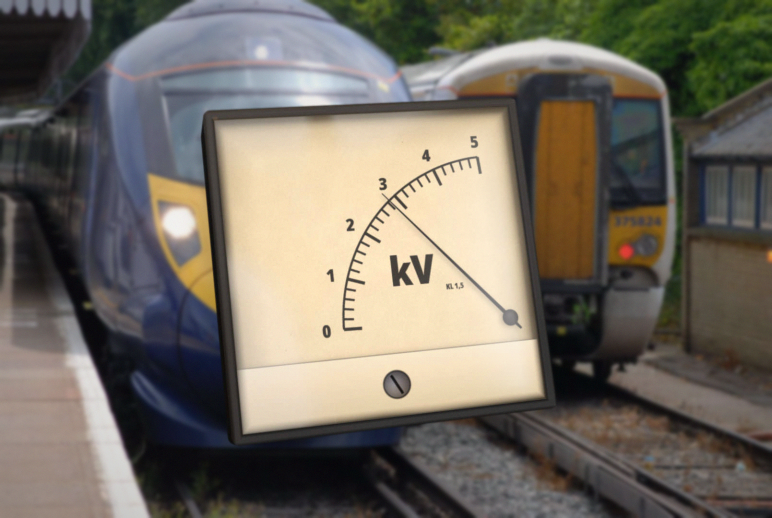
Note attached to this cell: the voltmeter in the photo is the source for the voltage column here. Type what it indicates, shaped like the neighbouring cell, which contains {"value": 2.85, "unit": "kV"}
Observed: {"value": 2.8, "unit": "kV"}
